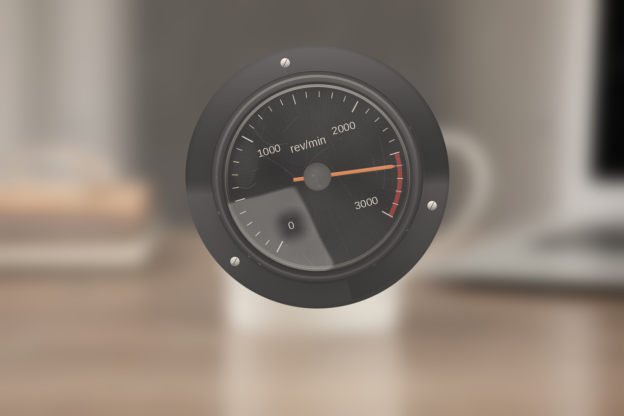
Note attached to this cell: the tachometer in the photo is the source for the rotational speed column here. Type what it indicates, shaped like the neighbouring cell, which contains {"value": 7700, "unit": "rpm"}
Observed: {"value": 2600, "unit": "rpm"}
